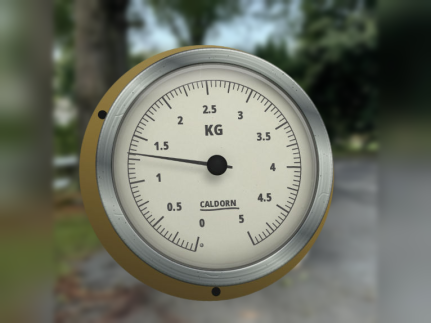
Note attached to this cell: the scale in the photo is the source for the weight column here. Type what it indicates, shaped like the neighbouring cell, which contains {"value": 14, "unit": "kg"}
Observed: {"value": 1.3, "unit": "kg"}
